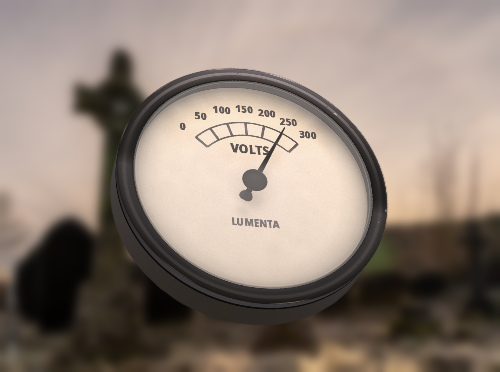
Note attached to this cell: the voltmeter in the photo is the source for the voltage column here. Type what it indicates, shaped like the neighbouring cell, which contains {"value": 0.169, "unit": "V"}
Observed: {"value": 250, "unit": "V"}
